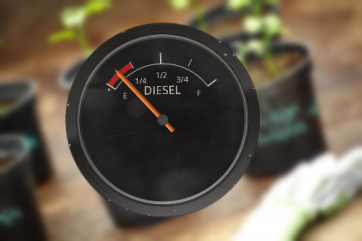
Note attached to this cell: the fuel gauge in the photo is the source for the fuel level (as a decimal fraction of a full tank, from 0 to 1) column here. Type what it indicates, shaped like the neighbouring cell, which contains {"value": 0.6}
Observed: {"value": 0.125}
